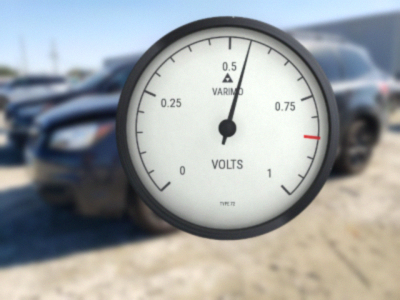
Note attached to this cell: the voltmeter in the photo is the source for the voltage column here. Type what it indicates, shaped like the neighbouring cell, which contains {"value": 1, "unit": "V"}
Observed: {"value": 0.55, "unit": "V"}
